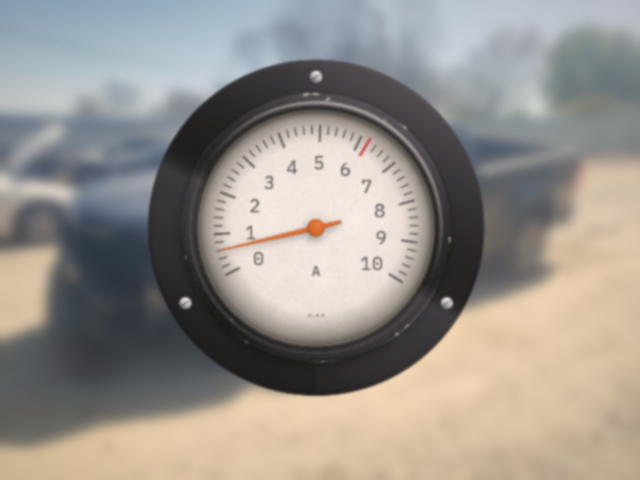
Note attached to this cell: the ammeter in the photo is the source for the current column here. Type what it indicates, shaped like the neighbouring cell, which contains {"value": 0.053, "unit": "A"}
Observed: {"value": 0.6, "unit": "A"}
